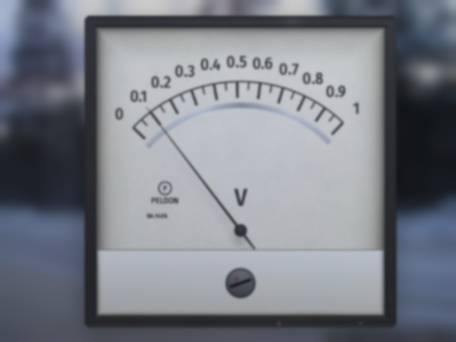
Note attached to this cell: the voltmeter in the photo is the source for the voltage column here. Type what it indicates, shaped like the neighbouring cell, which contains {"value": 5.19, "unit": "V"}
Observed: {"value": 0.1, "unit": "V"}
